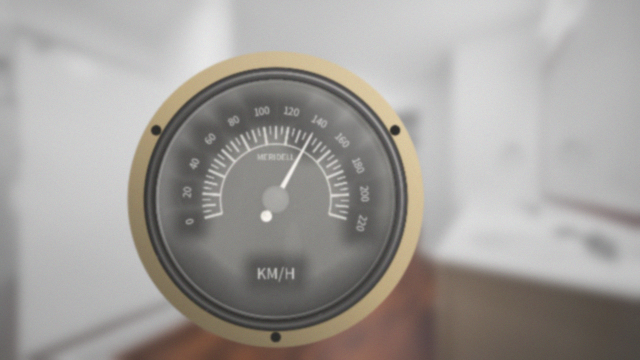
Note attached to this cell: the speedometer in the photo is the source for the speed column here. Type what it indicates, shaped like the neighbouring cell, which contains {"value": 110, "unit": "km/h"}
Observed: {"value": 140, "unit": "km/h"}
